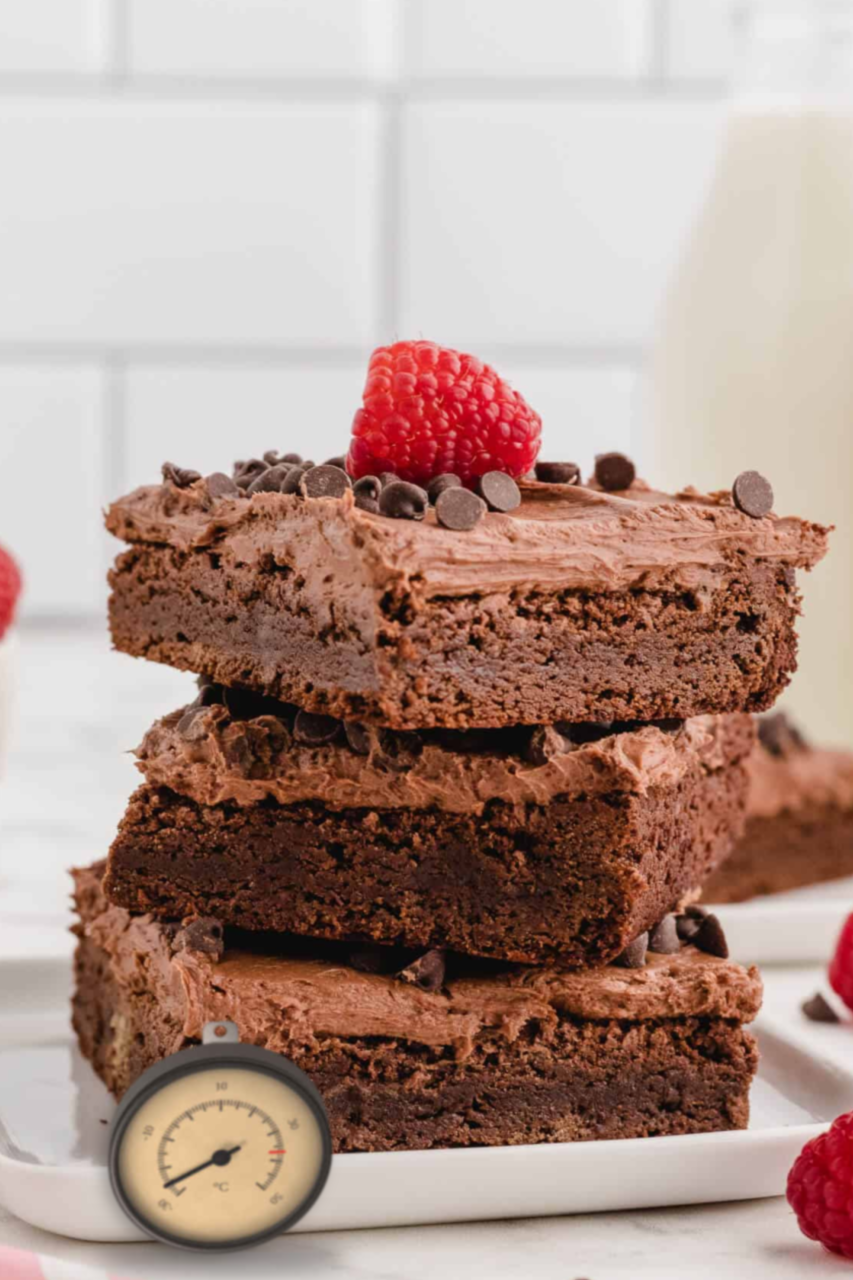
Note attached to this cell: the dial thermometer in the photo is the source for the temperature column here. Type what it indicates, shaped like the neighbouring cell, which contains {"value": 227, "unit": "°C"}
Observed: {"value": -25, "unit": "°C"}
